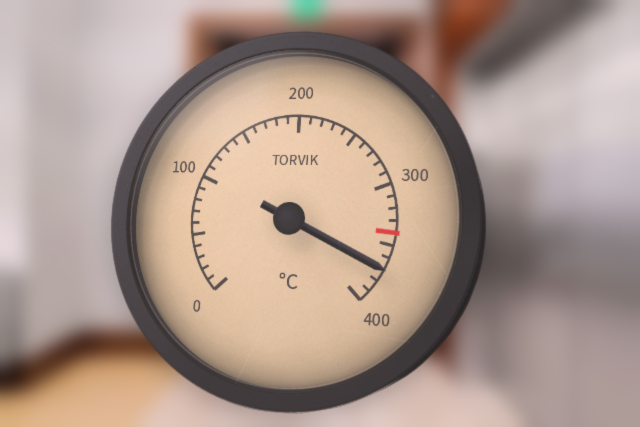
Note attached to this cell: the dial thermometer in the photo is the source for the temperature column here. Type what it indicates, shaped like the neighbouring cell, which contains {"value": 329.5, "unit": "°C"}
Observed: {"value": 370, "unit": "°C"}
